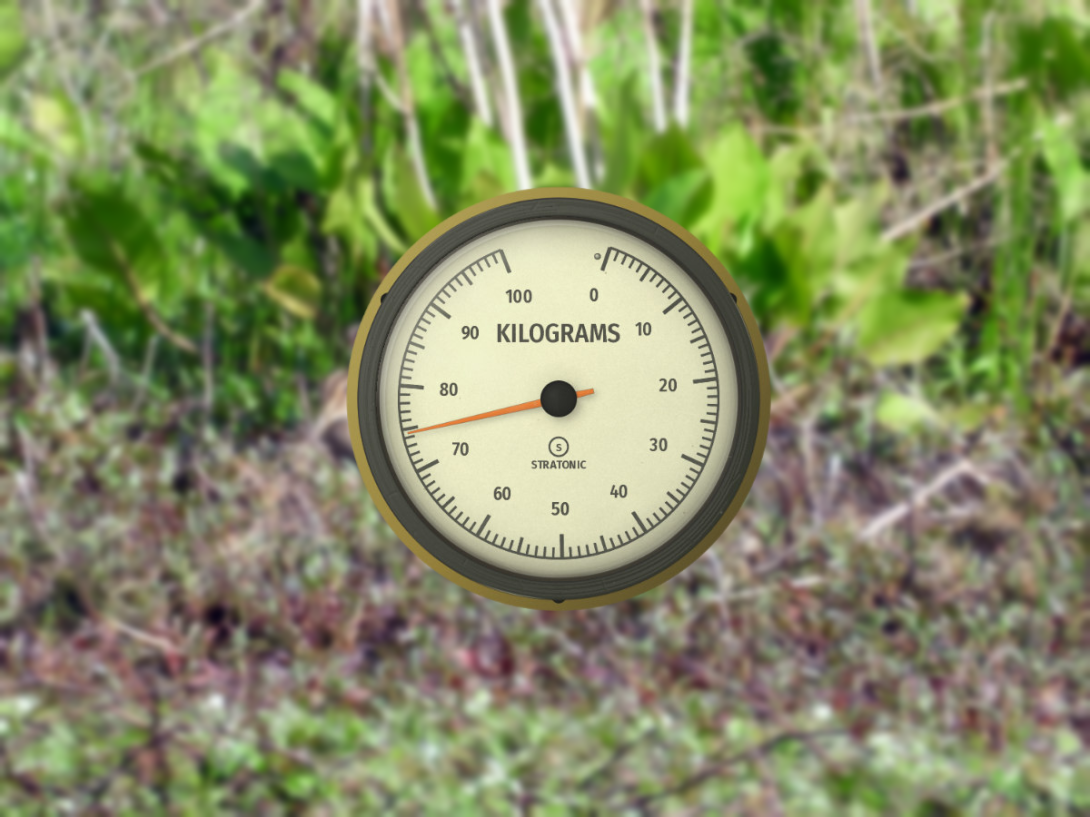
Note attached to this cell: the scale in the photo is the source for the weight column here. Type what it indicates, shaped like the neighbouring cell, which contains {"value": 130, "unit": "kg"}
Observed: {"value": 74.5, "unit": "kg"}
